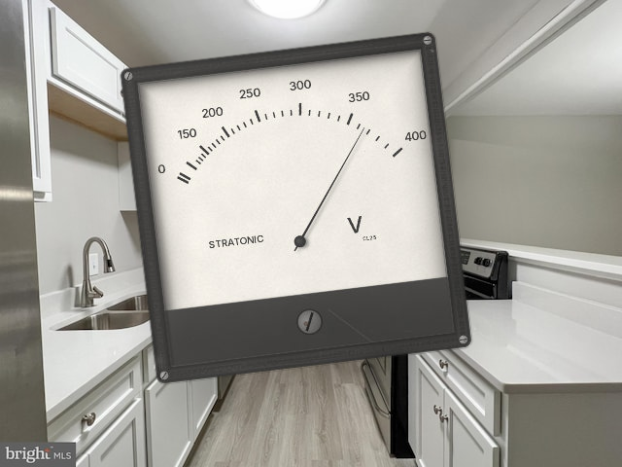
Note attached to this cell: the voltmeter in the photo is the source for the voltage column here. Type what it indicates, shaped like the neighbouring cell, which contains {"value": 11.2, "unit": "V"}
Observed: {"value": 365, "unit": "V"}
